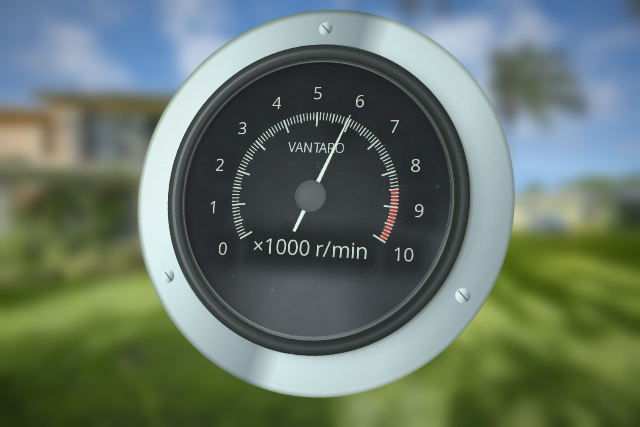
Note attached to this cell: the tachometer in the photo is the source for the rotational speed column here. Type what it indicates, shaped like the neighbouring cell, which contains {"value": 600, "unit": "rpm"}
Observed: {"value": 6000, "unit": "rpm"}
